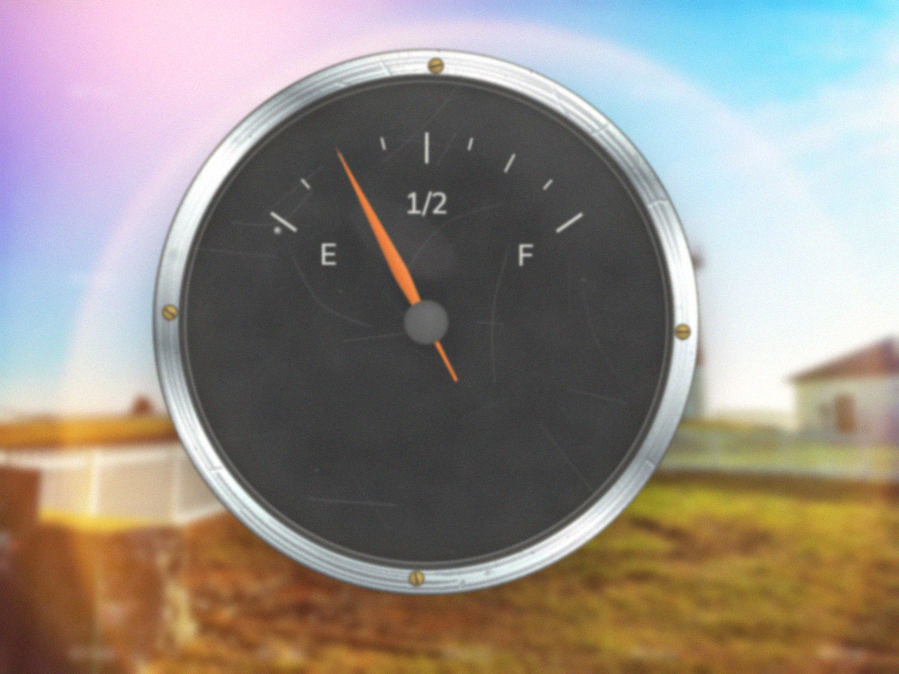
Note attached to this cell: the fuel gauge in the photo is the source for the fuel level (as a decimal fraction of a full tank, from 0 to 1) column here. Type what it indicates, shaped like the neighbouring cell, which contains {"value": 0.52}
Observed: {"value": 0.25}
